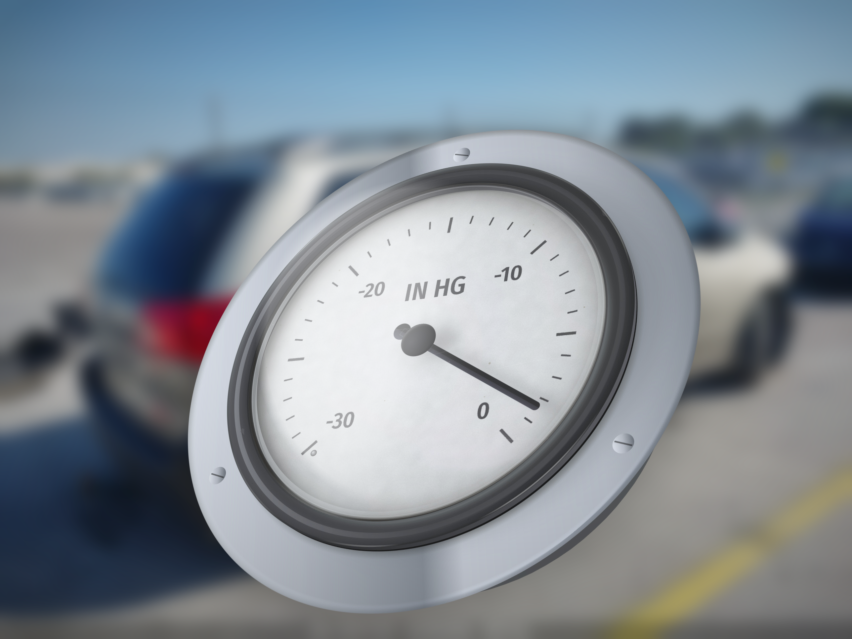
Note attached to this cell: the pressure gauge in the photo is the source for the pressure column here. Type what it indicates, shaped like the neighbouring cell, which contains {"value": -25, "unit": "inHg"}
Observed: {"value": -1.5, "unit": "inHg"}
